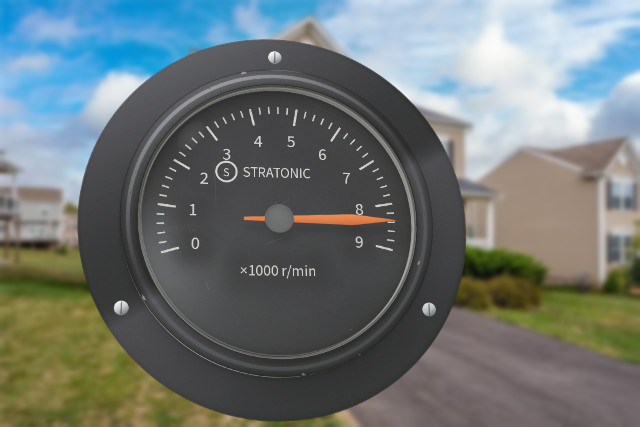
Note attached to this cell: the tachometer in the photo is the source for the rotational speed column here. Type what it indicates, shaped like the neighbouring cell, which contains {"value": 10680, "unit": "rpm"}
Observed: {"value": 8400, "unit": "rpm"}
